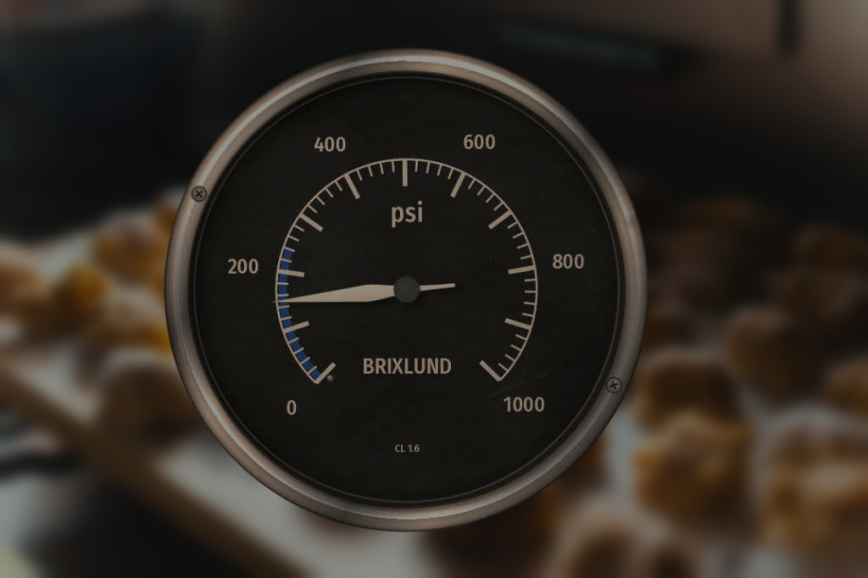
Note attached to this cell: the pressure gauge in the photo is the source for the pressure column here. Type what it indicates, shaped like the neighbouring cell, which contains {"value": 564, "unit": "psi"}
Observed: {"value": 150, "unit": "psi"}
